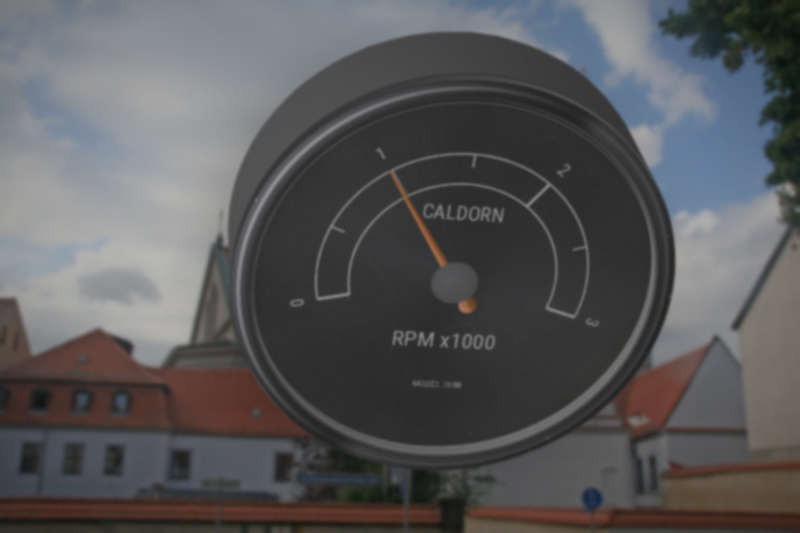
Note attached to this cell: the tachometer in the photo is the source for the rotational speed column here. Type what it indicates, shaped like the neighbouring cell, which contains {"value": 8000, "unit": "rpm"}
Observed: {"value": 1000, "unit": "rpm"}
